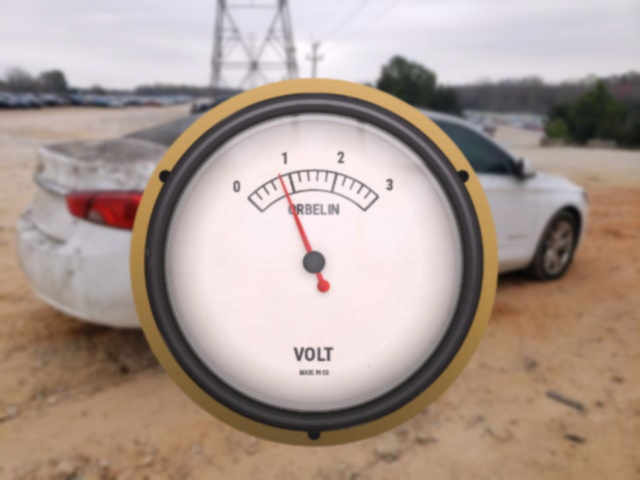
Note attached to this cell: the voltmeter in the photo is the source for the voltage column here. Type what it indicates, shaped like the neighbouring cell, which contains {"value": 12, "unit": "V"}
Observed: {"value": 0.8, "unit": "V"}
